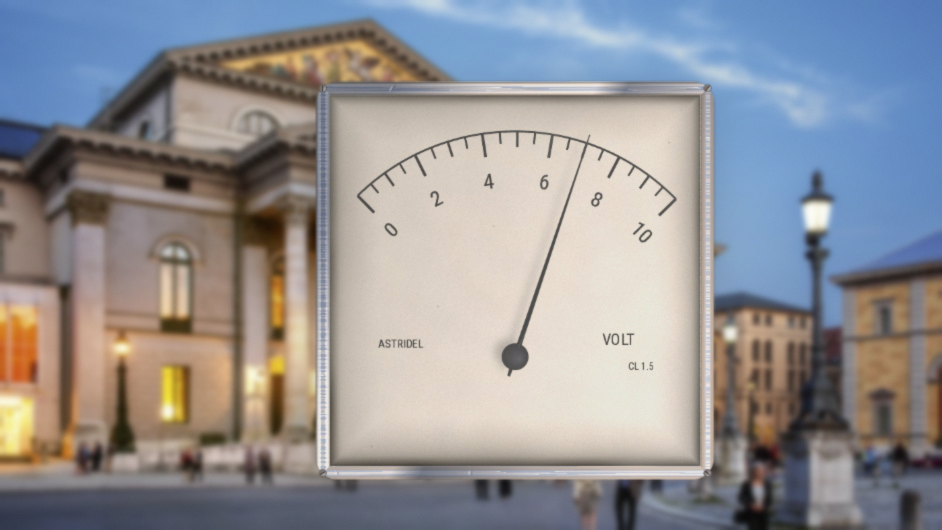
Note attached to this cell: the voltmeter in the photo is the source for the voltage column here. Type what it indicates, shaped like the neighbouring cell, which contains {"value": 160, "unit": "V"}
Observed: {"value": 7, "unit": "V"}
